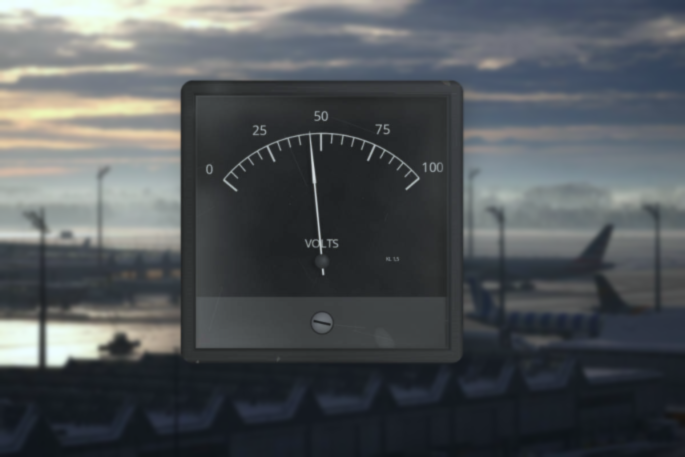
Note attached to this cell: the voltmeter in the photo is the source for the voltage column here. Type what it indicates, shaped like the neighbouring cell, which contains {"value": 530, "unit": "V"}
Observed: {"value": 45, "unit": "V"}
